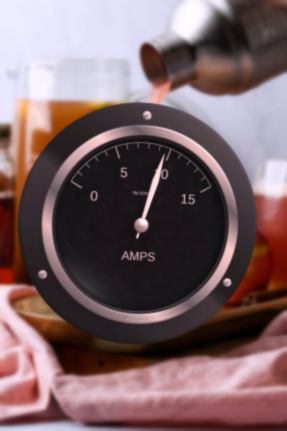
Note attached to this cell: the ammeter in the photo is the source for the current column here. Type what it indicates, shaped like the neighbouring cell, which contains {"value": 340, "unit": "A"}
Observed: {"value": 9.5, "unit": "A"}
